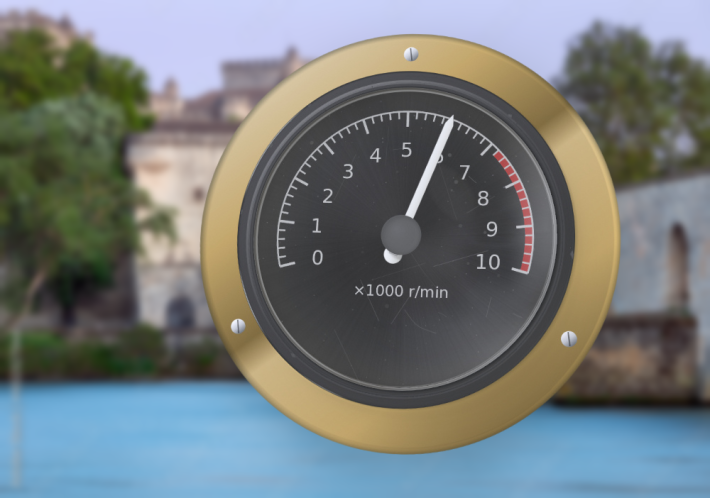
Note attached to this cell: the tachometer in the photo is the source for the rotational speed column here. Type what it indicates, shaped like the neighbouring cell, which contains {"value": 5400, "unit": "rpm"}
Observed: {"value": 6000, "unit": "rpm"}
